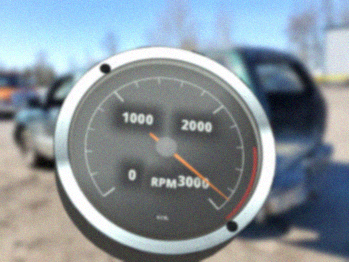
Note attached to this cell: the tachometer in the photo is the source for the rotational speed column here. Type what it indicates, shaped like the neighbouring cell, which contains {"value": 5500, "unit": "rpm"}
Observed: {"value": 2900, "unit": "rpm"}
